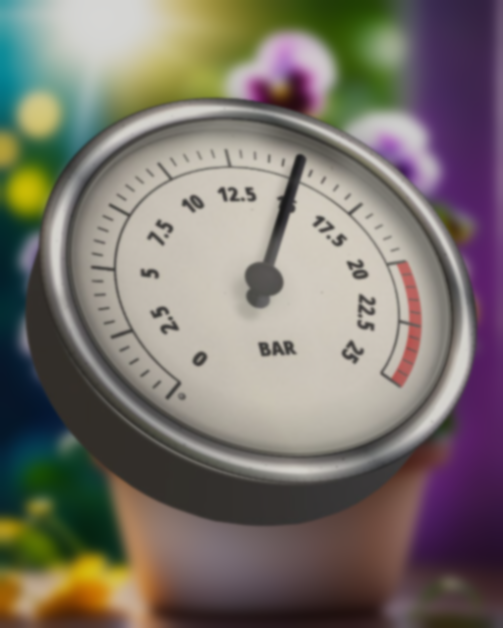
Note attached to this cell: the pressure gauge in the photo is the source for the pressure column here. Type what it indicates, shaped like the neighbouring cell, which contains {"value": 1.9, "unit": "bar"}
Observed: {"value": 15, "unit": "bar"}
